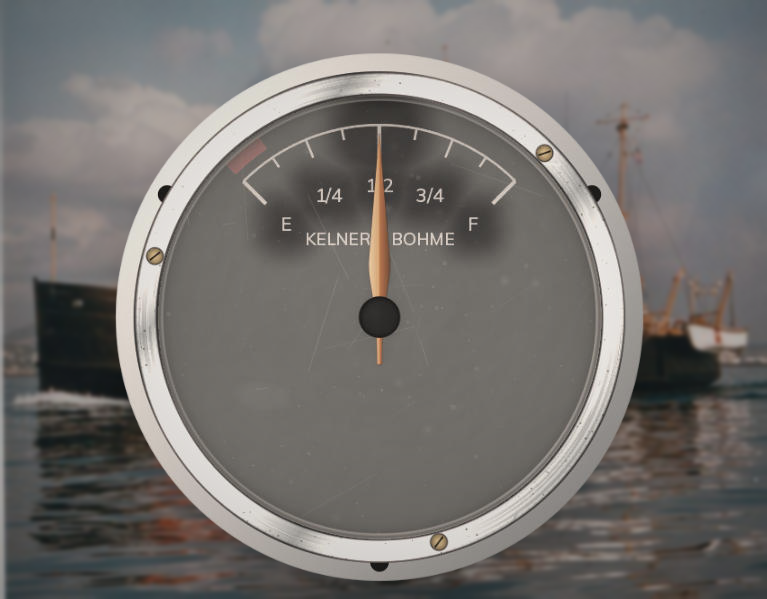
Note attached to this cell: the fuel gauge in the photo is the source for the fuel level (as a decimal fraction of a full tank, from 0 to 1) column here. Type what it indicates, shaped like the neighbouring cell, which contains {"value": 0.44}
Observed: {"value": 0.5}
